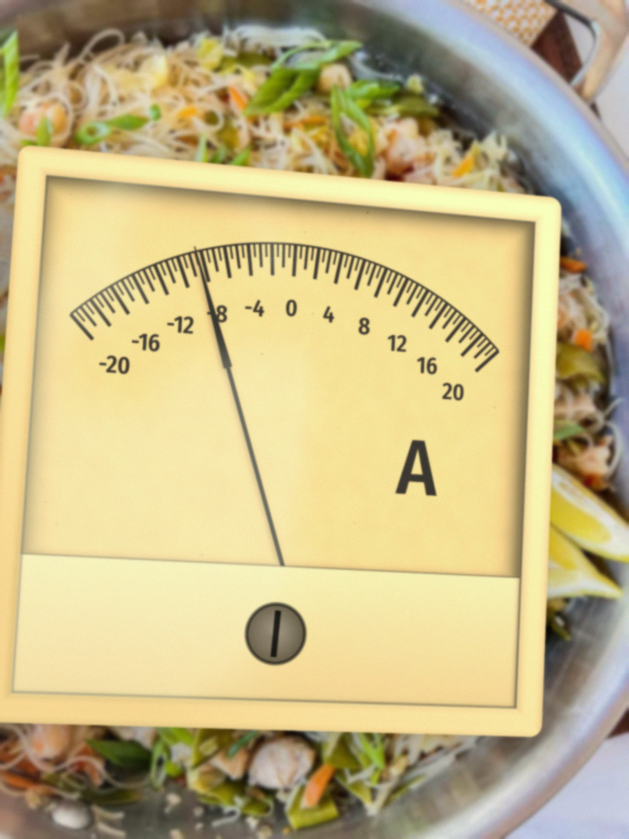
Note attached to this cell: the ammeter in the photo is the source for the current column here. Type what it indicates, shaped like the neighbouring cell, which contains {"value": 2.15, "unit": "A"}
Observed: {"value": -8.5, "unit": "A"}
